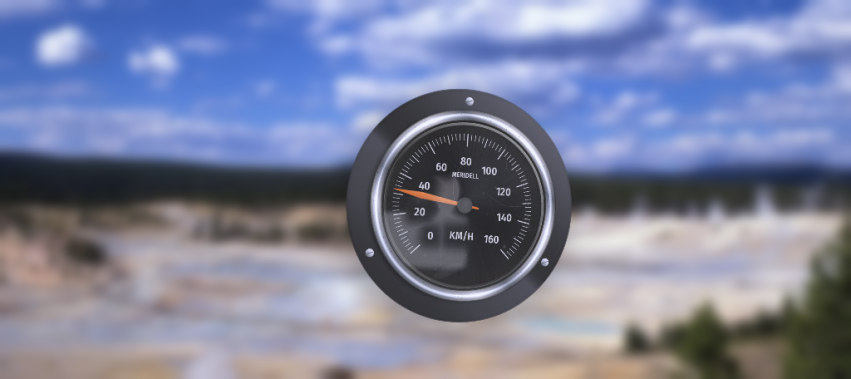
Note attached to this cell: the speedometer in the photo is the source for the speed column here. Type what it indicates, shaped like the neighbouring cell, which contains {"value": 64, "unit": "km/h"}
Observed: {"value": 32, "unit": "km/h"}
